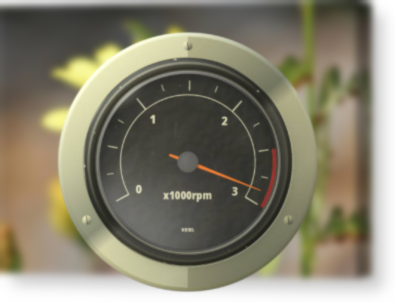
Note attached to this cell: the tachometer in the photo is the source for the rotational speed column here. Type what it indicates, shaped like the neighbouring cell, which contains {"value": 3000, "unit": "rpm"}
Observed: {"value": 2875, "unit": "rpm"}
